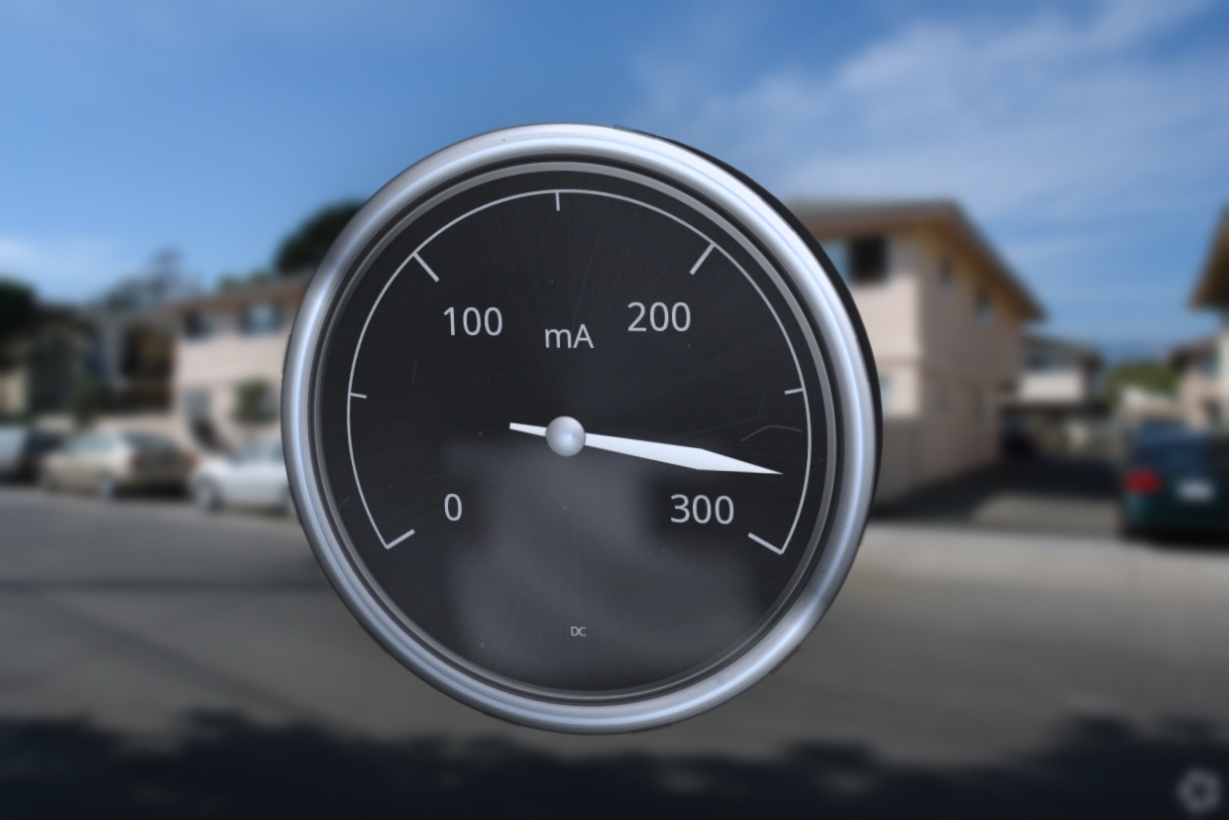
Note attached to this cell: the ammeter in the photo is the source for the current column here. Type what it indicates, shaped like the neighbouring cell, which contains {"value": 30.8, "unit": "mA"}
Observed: {"value": 275, "unit": "mA"}
